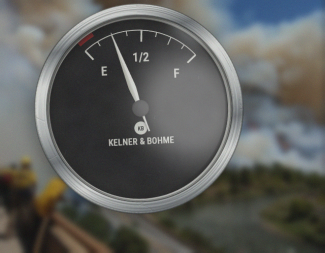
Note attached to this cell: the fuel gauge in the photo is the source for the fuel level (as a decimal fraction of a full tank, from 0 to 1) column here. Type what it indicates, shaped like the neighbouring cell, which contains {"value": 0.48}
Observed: {"value": 0.25}
